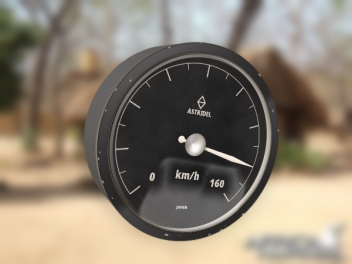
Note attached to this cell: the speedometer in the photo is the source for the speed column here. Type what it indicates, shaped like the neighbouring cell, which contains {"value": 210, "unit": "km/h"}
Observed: {"value": 140, "unit": "km/h"}
